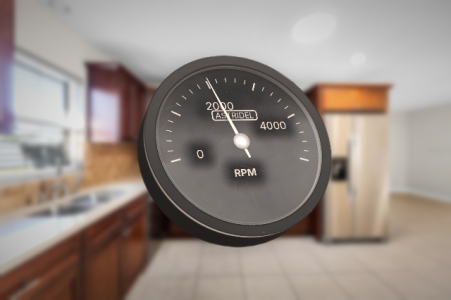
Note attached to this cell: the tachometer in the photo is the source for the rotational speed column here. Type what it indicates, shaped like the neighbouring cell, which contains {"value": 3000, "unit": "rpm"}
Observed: {"value": 2000, "unit": "rpm"}
